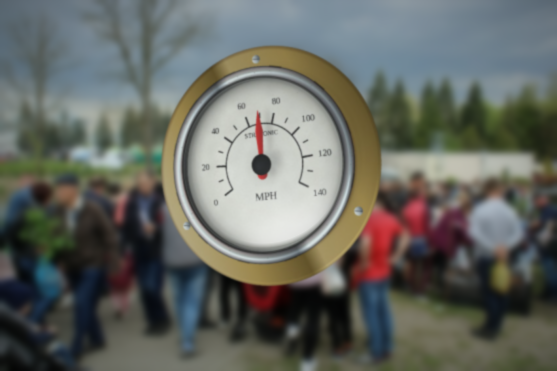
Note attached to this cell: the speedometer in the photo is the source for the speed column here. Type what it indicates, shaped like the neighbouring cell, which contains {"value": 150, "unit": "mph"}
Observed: {"value": 70, "unit": "mph"}
